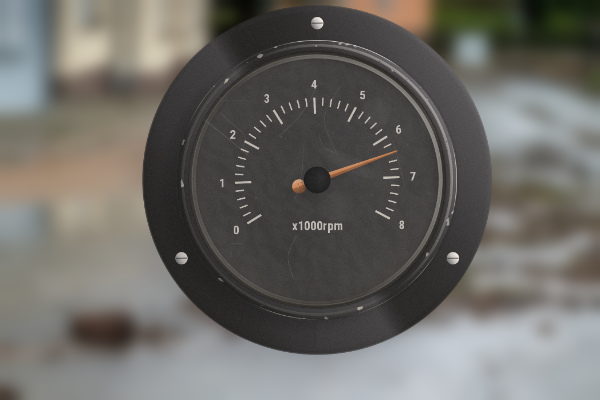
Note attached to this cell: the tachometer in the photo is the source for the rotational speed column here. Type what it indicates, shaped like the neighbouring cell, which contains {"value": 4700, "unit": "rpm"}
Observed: {"value": 6400, "unit": "rpm"}
